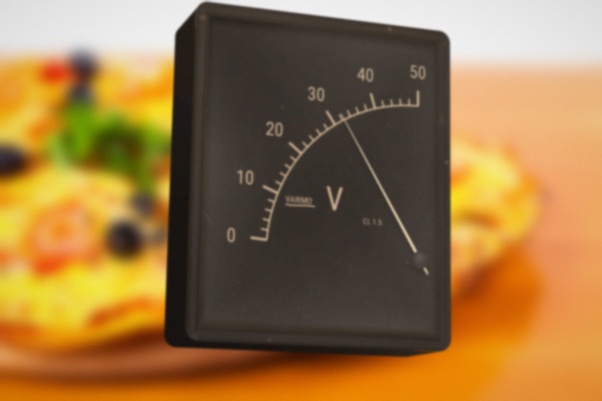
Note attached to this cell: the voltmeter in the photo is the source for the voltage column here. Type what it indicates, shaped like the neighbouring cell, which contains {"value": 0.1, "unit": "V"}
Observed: {"value": 32, "unit": "V"}
